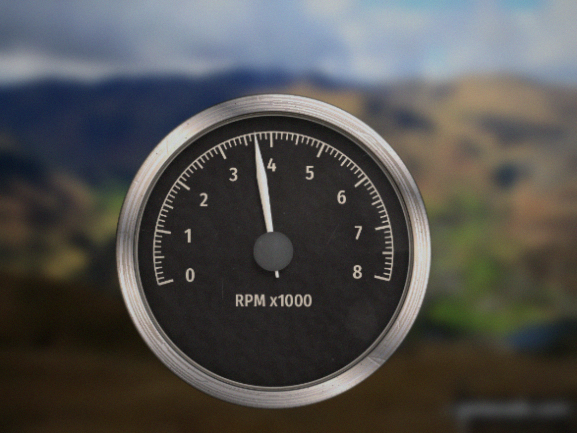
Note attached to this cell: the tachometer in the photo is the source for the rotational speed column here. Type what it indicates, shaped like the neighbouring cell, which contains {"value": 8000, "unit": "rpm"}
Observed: {"value": 3700, "unit": "rpm"}
